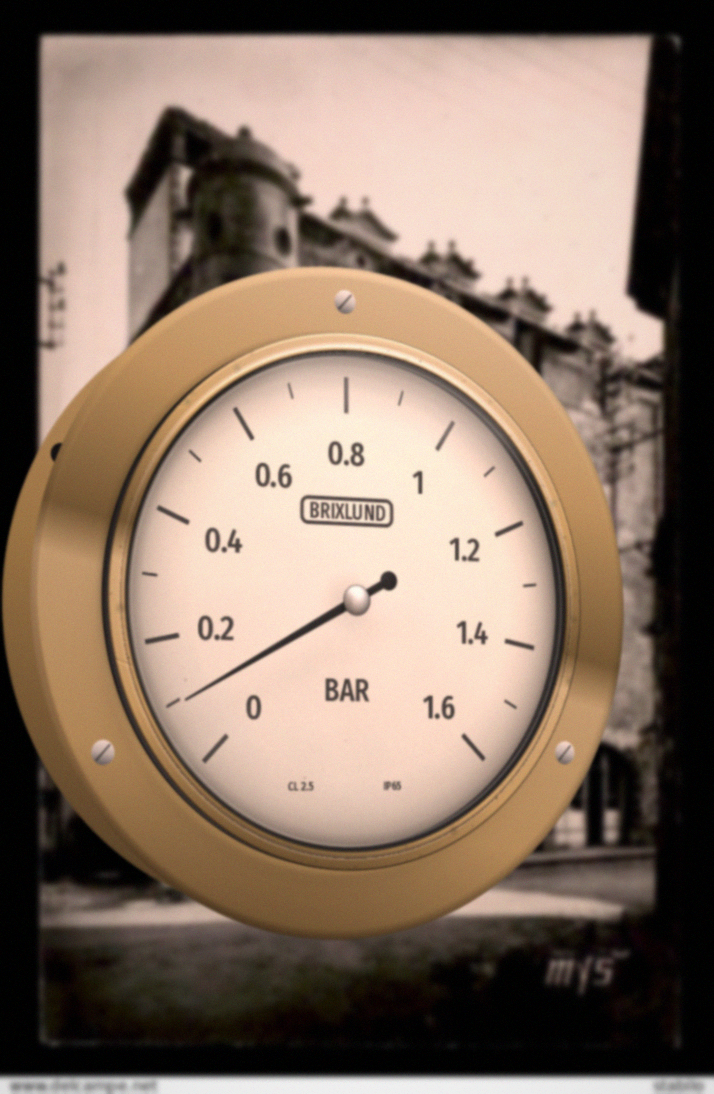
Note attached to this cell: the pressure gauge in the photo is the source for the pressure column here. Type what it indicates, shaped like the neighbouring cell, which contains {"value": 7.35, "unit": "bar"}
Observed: {"value": 0.1, "unit": "bar"}
